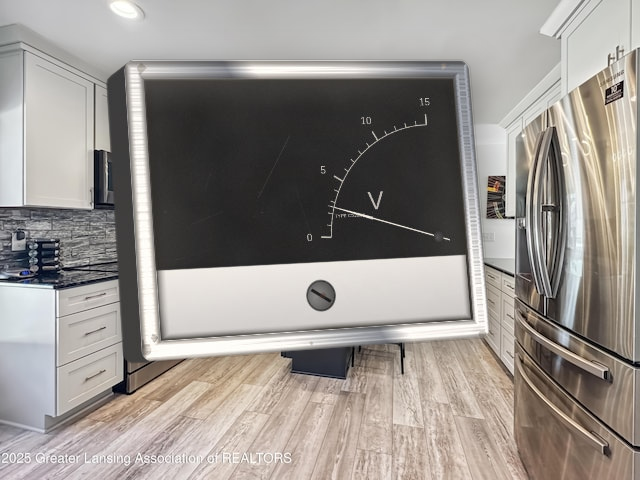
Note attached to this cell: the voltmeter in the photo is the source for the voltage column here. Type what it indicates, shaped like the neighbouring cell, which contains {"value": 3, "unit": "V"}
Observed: {"value": 2.5, "unit": "V"}
